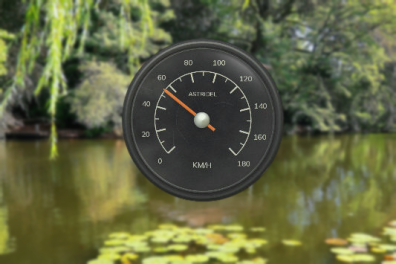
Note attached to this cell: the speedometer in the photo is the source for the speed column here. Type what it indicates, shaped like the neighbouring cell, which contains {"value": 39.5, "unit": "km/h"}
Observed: {"value": 55, "unit": "km/h"}
